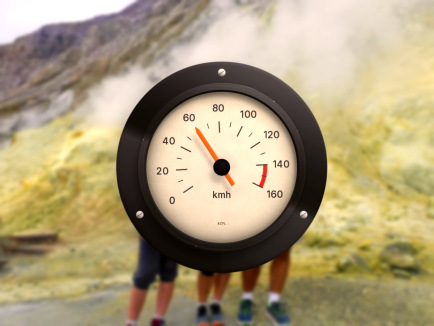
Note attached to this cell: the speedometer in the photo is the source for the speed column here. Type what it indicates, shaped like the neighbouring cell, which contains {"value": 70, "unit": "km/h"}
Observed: {"value": 60, "unit": "km/h"}
